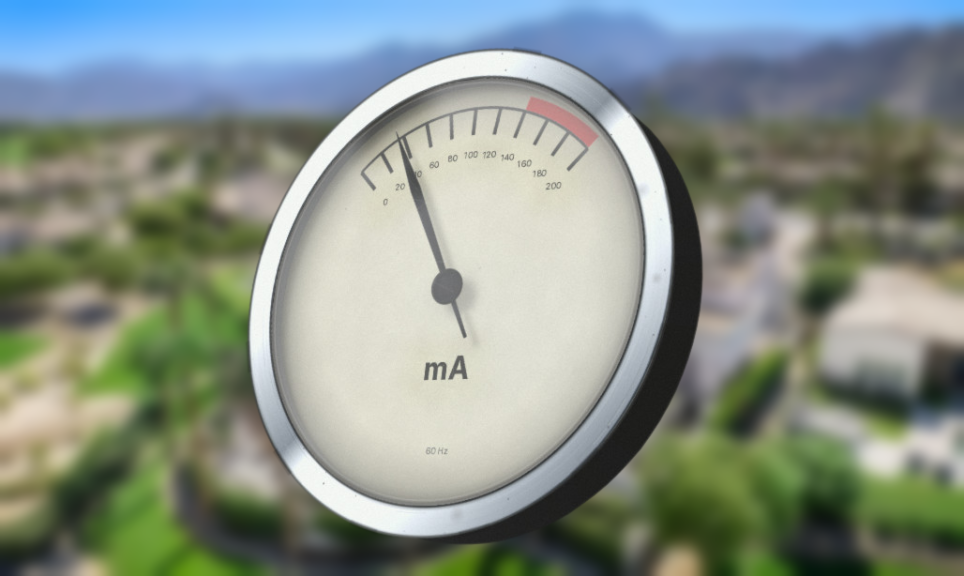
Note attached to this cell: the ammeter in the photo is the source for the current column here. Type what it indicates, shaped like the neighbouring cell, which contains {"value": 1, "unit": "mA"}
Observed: {"value": 40, "unit": "mA"}
